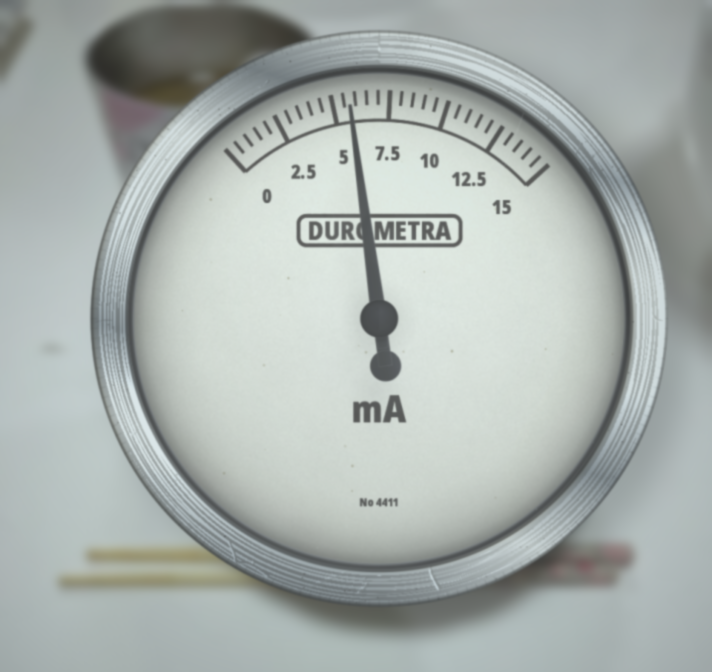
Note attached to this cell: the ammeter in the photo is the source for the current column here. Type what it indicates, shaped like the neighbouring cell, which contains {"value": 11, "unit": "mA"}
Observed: {"value": 5.75, "unit": "mA"}
